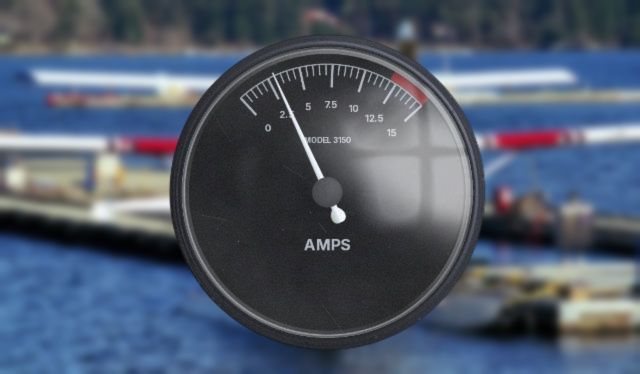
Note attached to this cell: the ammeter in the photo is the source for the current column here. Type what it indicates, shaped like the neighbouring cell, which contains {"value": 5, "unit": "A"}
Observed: {"value": 3, "unit": "A"}
